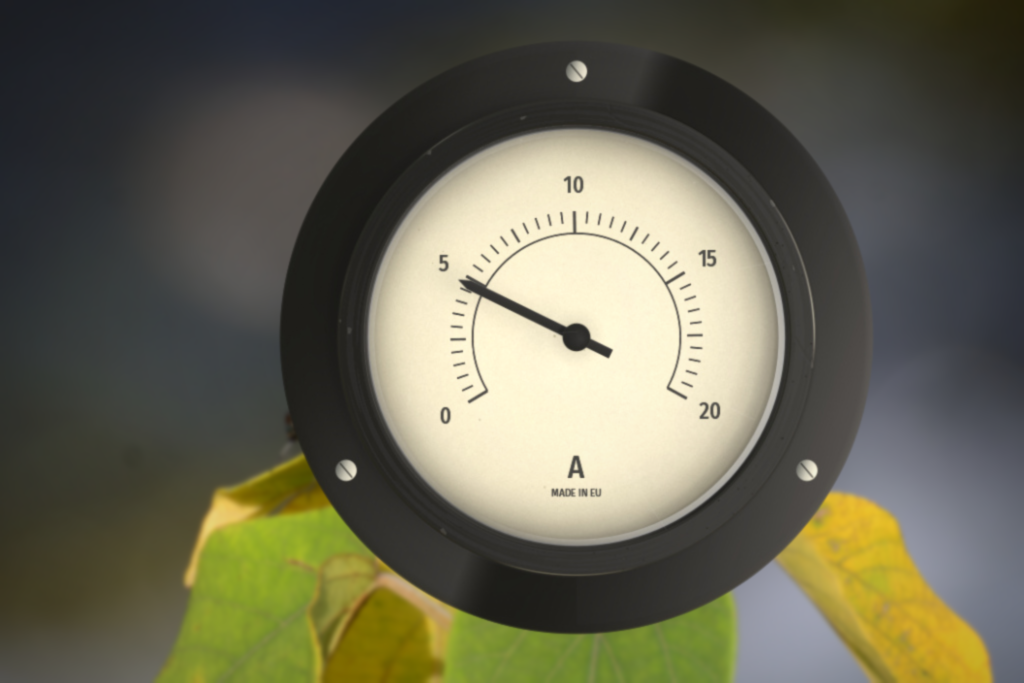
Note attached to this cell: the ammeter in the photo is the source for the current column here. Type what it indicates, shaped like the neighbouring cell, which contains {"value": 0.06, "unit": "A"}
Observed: {"value": 4.75, "unit": "A"}
